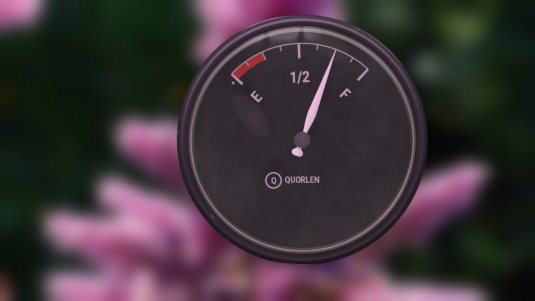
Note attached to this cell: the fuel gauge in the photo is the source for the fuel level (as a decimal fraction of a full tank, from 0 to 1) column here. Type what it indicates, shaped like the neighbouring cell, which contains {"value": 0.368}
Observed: {"value": 0.75}
